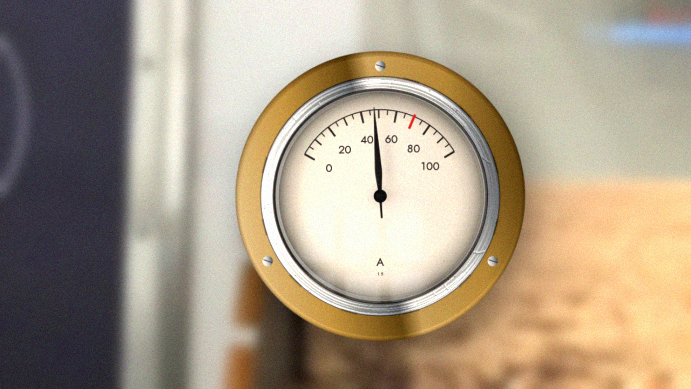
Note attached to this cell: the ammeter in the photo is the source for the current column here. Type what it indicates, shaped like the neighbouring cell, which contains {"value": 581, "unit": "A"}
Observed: {"value": 47.5, "unit": "A"}
